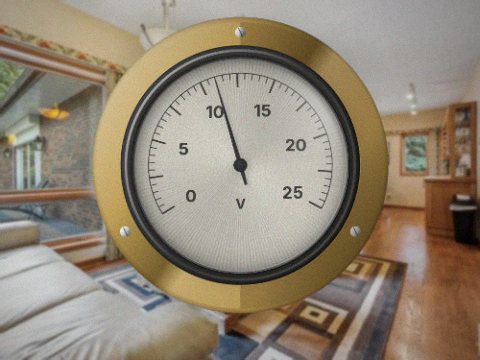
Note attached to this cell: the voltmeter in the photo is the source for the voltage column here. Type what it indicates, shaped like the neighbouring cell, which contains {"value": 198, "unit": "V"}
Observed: {"value": 11, "unit": "V"}
